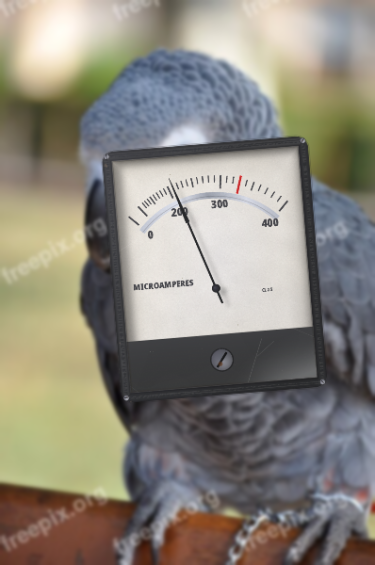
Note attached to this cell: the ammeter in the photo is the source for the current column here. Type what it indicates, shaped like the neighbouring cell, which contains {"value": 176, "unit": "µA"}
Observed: {"value": 210, "unit": "µA"}
